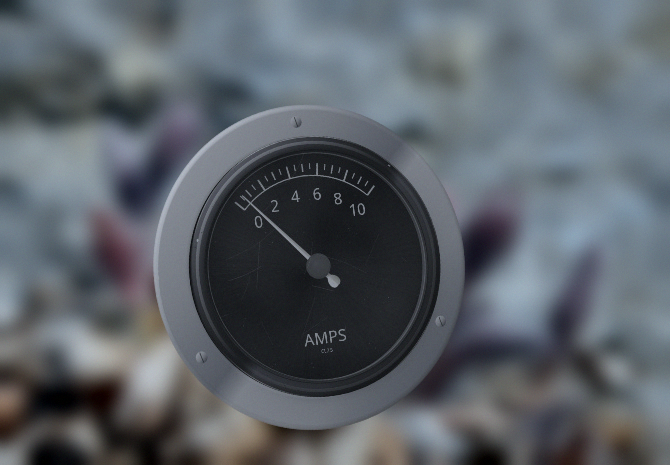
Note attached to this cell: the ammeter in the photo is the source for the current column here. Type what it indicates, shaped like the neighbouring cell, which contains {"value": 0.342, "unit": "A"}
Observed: {"value": 0.5, "unit": "A"}
